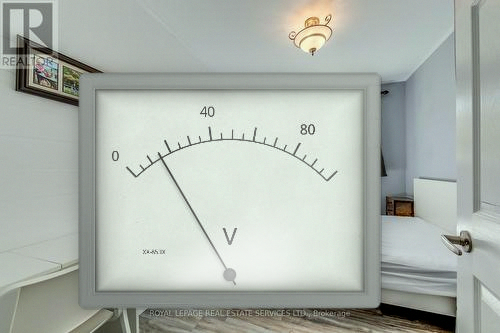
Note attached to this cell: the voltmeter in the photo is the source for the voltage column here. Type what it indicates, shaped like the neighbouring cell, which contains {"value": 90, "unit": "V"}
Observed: {"value": 15, "unit": "V"}
